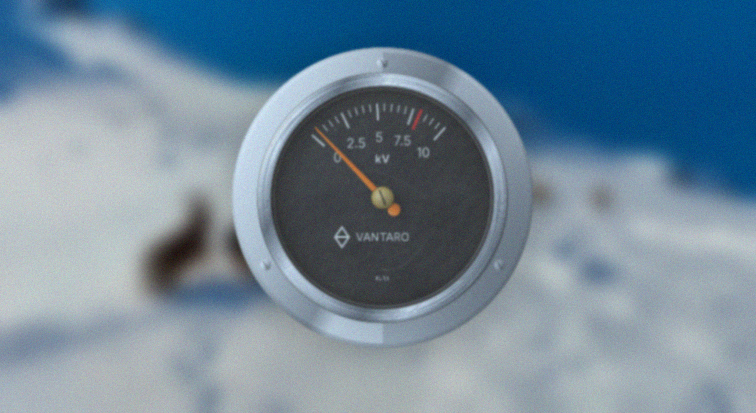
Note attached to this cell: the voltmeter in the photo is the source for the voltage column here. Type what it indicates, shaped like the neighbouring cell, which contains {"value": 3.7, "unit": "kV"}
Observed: {"value": 0.5, "unit": "kV"}
